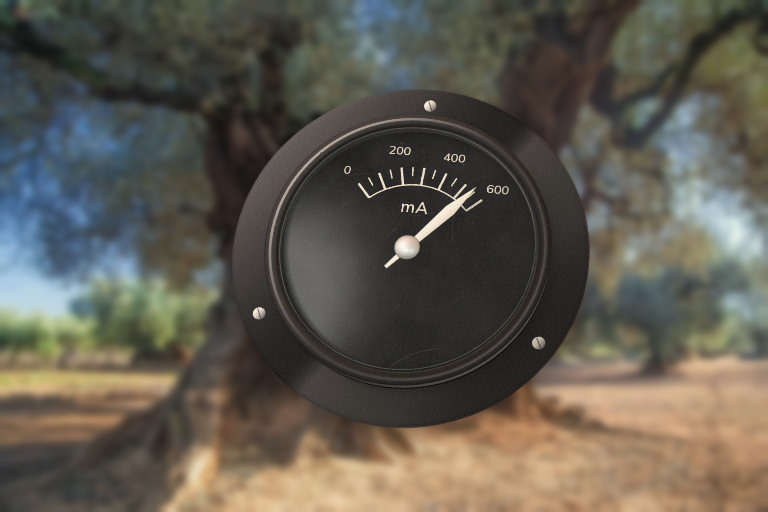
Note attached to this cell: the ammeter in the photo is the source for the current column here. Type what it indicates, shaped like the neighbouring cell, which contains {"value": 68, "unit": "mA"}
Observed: {"value": 550, "unit": "mA"}
